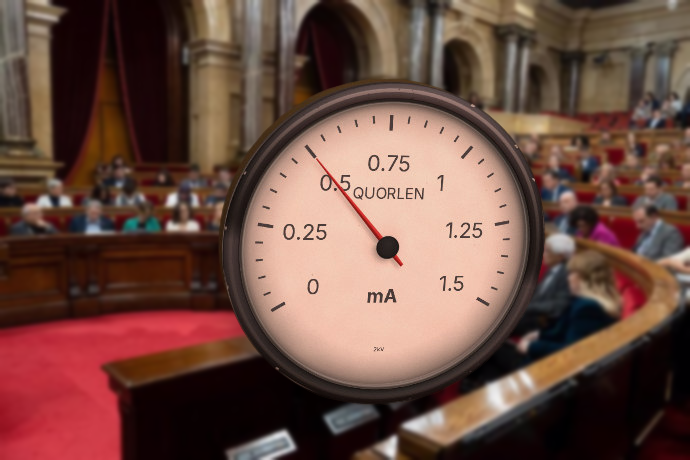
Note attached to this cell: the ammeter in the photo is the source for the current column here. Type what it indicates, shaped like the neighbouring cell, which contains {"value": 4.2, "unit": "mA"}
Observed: {"value": 0.5, "unit": "mA"}
